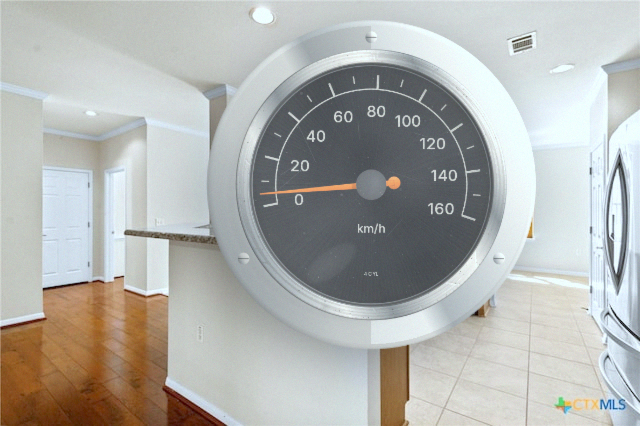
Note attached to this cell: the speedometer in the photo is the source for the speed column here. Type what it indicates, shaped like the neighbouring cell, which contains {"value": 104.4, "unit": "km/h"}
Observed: {"value": 5, "unit": "km/h"}
